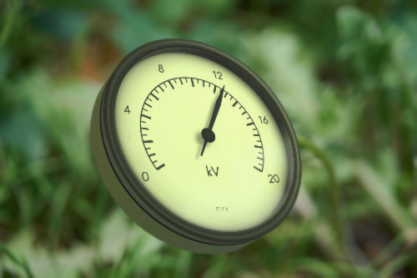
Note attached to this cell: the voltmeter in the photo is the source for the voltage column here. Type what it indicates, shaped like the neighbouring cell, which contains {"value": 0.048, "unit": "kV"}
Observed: {"value": 12.5, "unit": "kV"}
